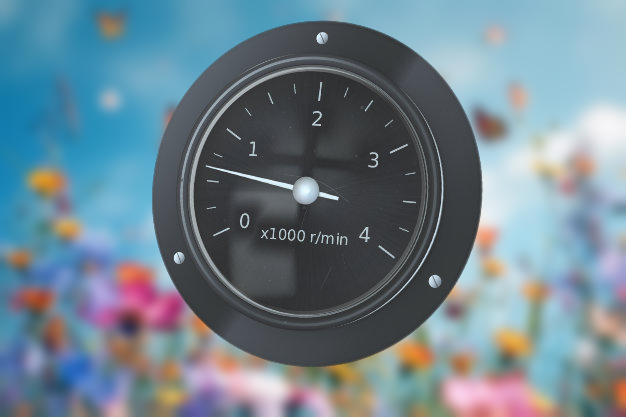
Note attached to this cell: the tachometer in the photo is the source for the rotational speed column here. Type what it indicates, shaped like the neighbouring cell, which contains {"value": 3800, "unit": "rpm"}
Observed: {"value": 625, "unit": "rpm"}
